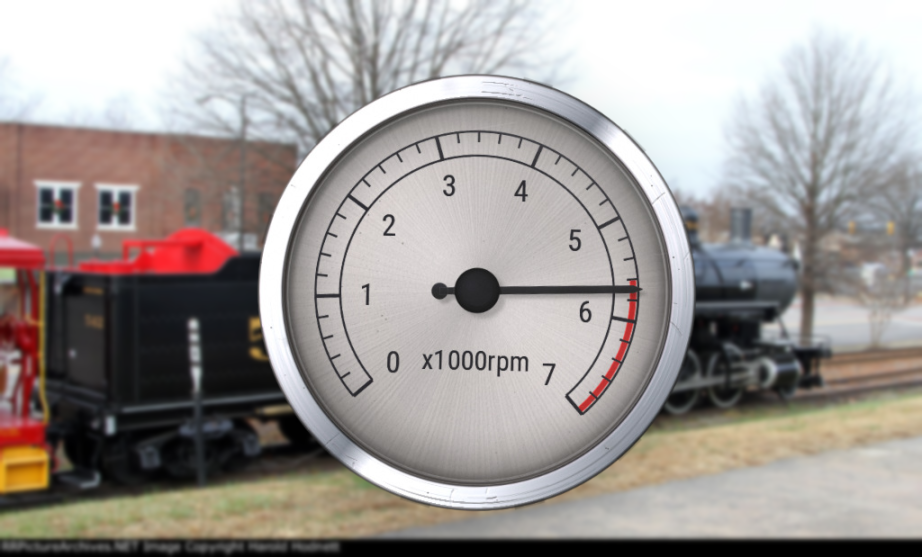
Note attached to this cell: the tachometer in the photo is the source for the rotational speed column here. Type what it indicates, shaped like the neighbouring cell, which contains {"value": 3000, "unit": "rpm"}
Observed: {"value": 5700, "unit": "rpm"}
